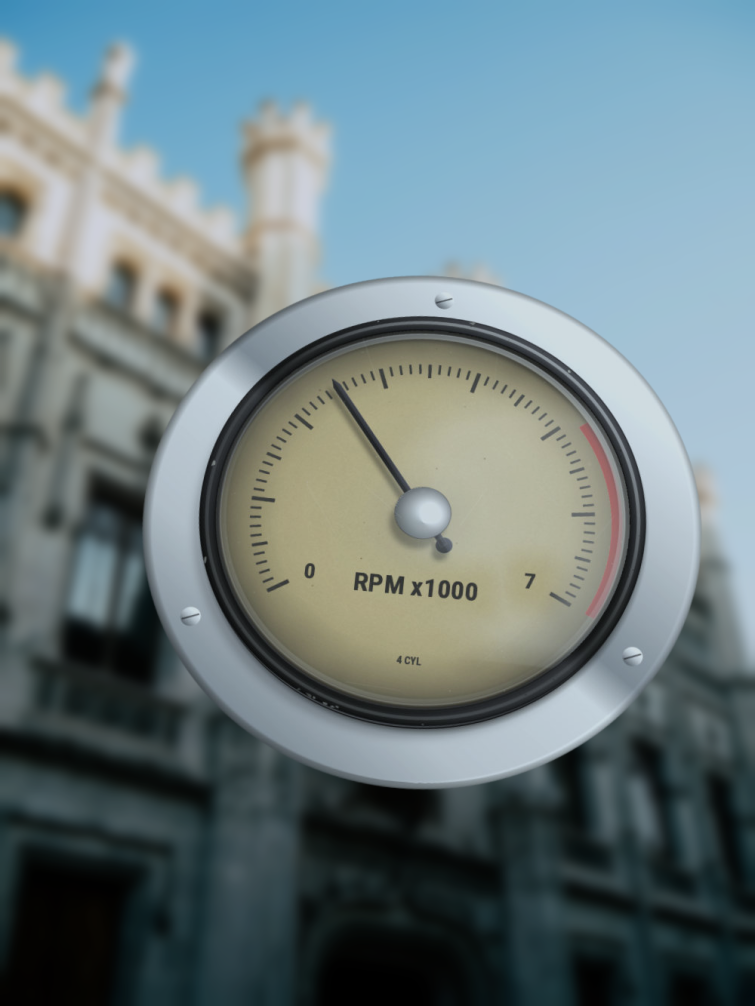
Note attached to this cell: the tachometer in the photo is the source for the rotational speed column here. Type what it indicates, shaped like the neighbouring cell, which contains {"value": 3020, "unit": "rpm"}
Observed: {"value": 2500, "unit": "rpm"}
